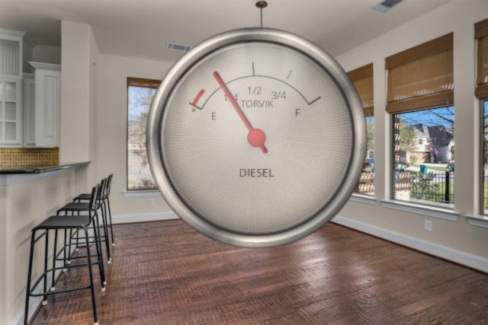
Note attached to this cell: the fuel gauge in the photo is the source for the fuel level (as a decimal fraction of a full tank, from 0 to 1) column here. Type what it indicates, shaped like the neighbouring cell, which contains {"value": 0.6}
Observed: {"value": 0.25}
